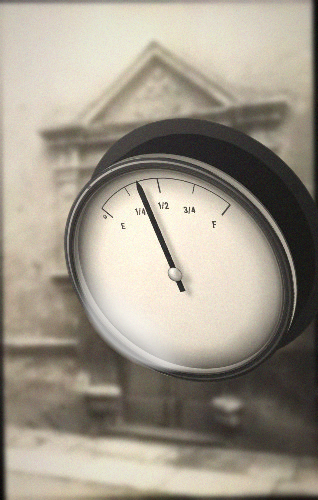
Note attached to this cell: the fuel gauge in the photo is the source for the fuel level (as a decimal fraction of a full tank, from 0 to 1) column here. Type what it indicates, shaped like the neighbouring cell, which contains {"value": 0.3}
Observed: {"value": 0.375}
